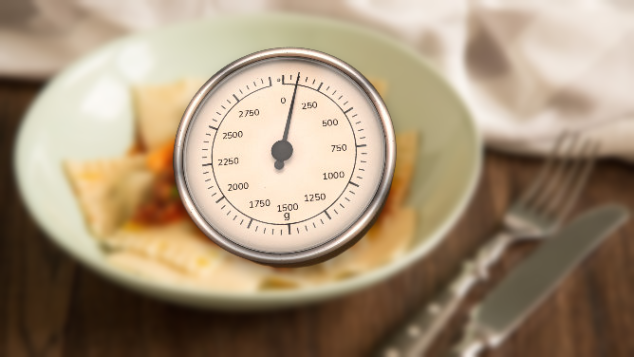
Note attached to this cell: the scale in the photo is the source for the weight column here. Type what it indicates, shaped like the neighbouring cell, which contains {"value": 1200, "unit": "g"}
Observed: {"value": 100, "unit": "g"}
